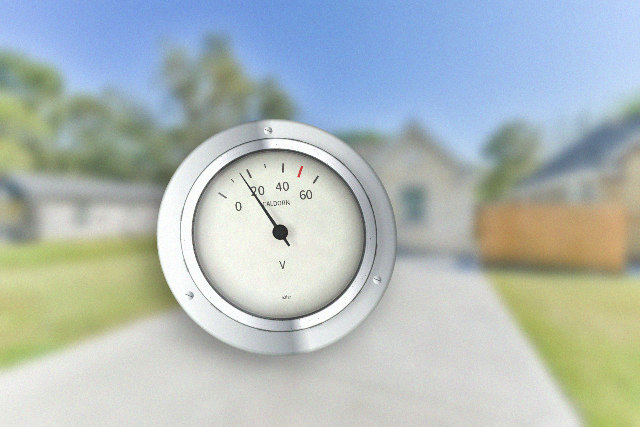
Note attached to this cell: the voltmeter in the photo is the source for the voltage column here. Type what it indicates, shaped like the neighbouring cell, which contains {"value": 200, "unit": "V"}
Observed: {"value": 15, "unit": "V"}
